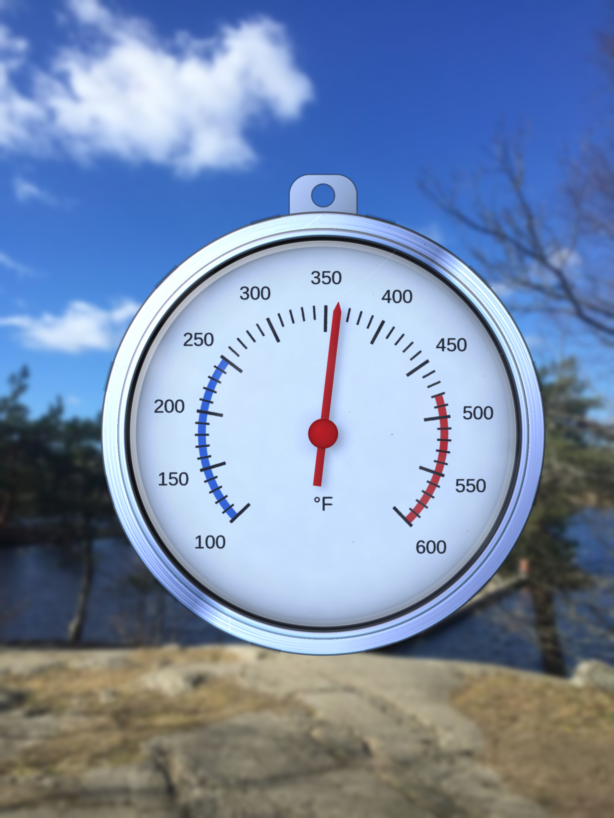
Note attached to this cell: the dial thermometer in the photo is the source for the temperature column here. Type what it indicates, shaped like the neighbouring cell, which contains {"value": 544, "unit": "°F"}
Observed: {"value": 360, "unit": "°F"}
